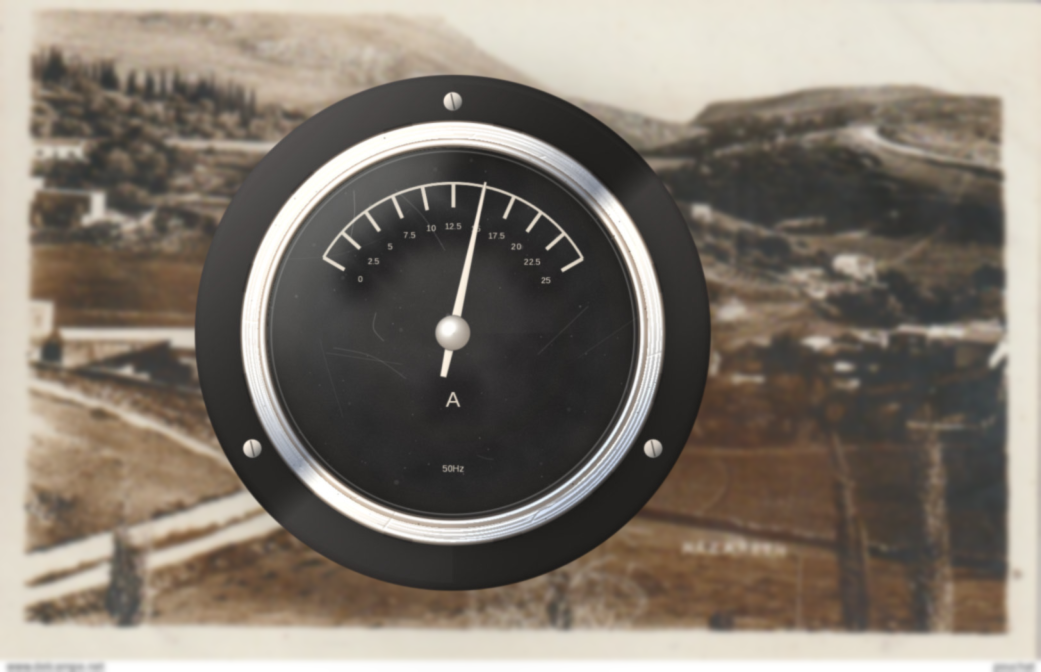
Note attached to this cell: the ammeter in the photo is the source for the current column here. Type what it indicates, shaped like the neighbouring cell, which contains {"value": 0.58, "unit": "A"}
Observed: {"value": 15, "unit": "A"}
